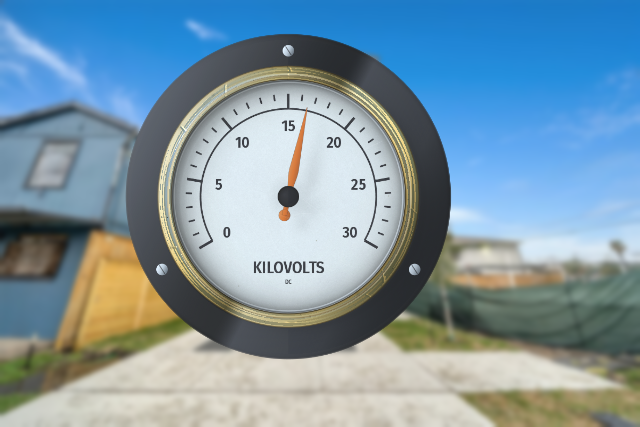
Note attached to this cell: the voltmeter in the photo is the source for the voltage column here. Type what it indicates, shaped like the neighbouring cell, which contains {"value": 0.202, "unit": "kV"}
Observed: {"value": 16.5, "unit": "kV"}
